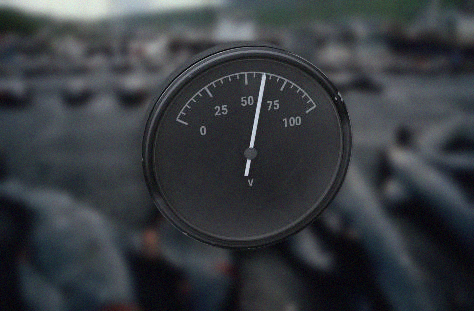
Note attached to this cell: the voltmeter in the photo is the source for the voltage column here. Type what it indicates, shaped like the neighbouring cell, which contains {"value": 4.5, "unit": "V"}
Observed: {"value": 60, "unit": "V"}
